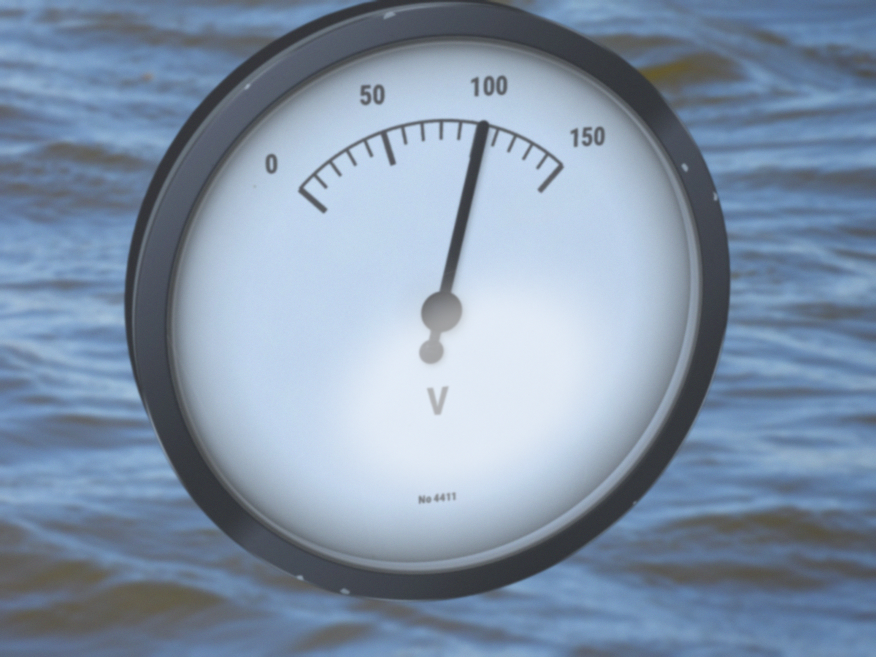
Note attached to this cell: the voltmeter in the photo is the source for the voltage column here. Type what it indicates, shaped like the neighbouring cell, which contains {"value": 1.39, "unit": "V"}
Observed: {"value": 100, "unit": "V"}
